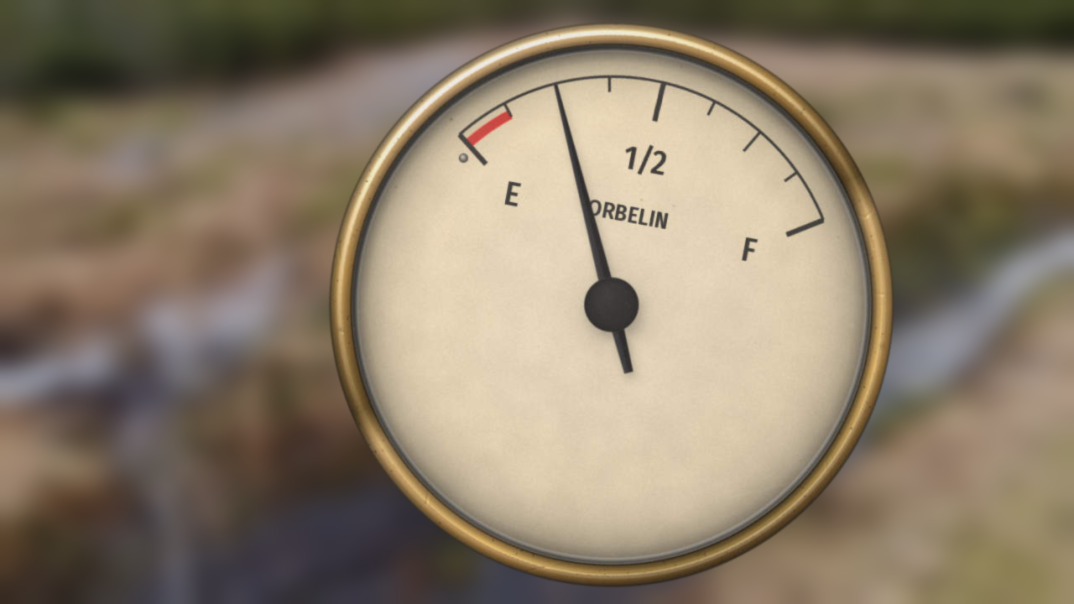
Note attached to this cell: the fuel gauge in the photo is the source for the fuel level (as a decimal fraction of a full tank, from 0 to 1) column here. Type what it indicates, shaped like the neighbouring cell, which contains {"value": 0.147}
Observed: {"value": 0.25}
